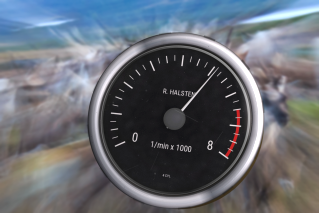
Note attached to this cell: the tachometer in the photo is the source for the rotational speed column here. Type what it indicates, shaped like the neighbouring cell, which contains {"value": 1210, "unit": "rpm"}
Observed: {"value": 5125, "unit": "rpm"}
